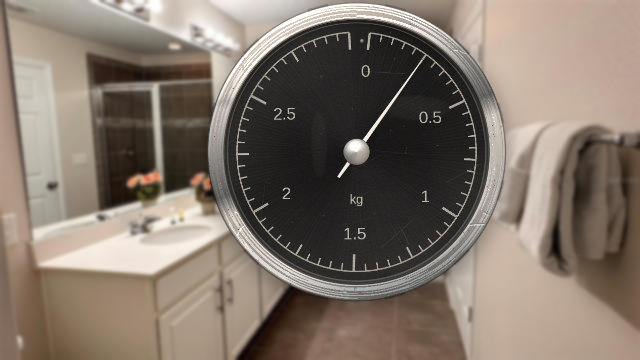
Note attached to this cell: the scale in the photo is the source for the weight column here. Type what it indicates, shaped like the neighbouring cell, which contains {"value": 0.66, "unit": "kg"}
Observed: {"value": 0.25, "unit": "kg"}
